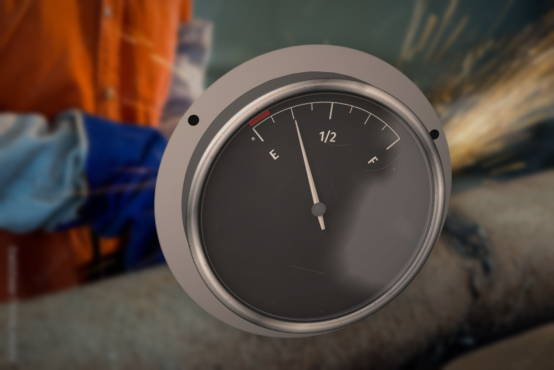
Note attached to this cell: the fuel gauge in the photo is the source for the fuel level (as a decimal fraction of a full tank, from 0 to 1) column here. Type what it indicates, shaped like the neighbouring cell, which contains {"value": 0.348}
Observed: {"value": 0.25}
